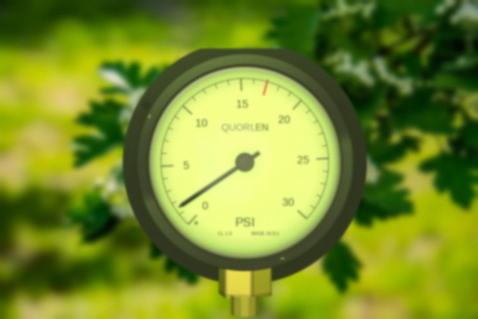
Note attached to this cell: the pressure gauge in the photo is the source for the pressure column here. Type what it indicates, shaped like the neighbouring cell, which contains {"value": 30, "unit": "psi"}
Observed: {"value": 1.5, "unit": "psi"}
